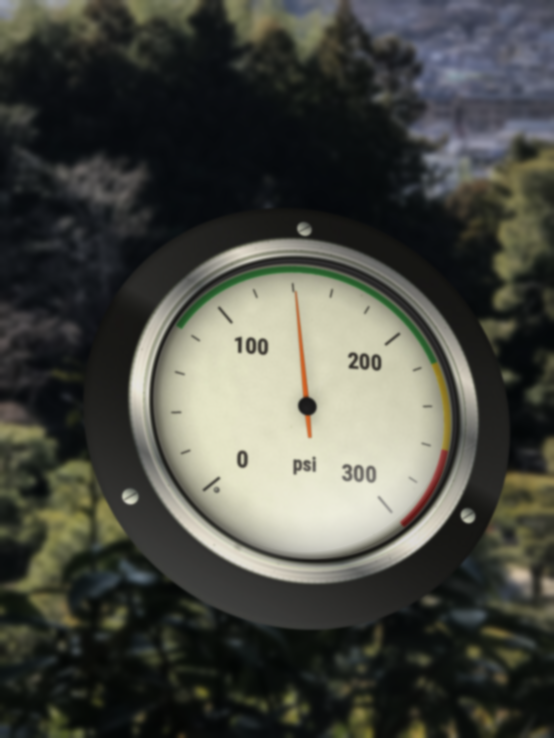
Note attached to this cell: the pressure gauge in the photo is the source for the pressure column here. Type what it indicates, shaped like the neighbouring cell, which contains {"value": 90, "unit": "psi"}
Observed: {"value": 140, "unit": "psi"}
